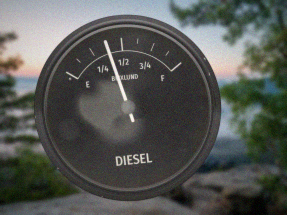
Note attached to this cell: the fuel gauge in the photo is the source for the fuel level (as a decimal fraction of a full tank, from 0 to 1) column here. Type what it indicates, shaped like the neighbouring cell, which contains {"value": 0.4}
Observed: {"value": 0.375}
